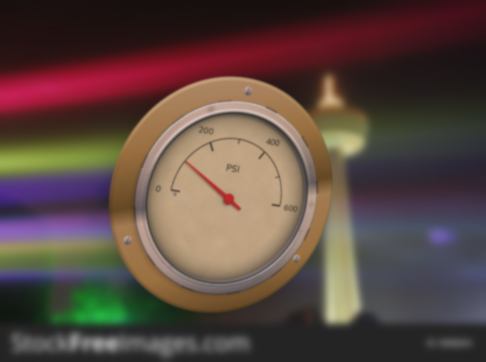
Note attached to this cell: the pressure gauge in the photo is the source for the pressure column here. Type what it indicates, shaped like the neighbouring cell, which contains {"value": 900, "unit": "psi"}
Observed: {"value": 100, "unit": "psi"}
